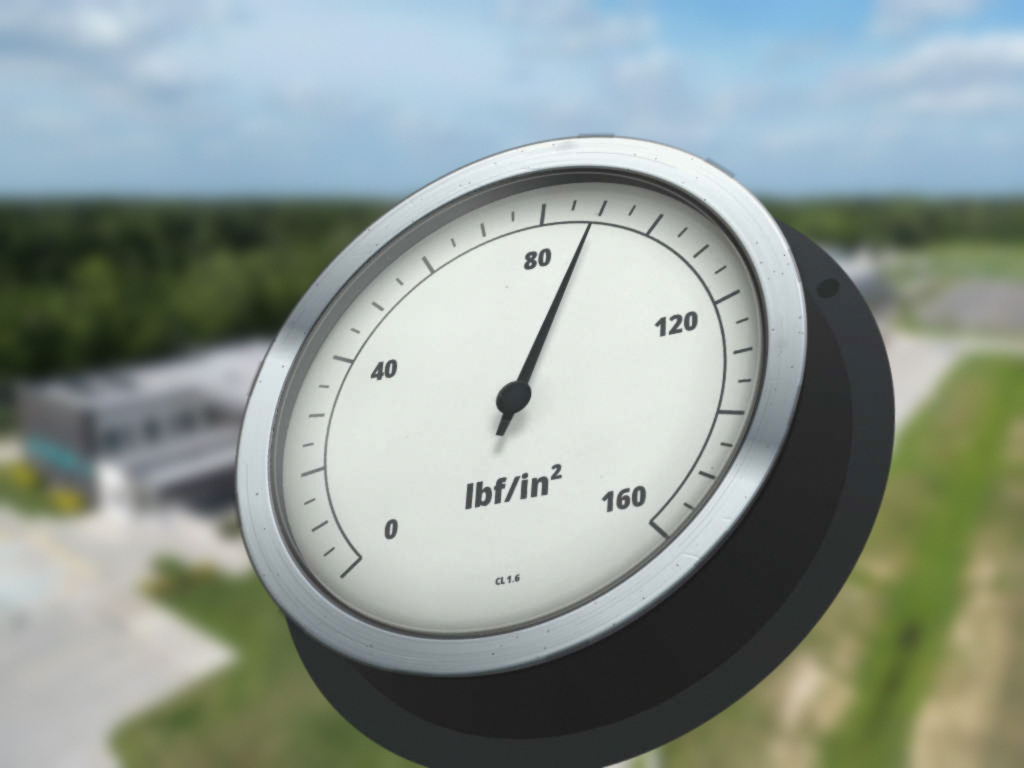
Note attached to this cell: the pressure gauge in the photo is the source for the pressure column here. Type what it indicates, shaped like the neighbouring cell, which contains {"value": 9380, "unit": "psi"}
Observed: {"value": 90, "unit": "psi"}
